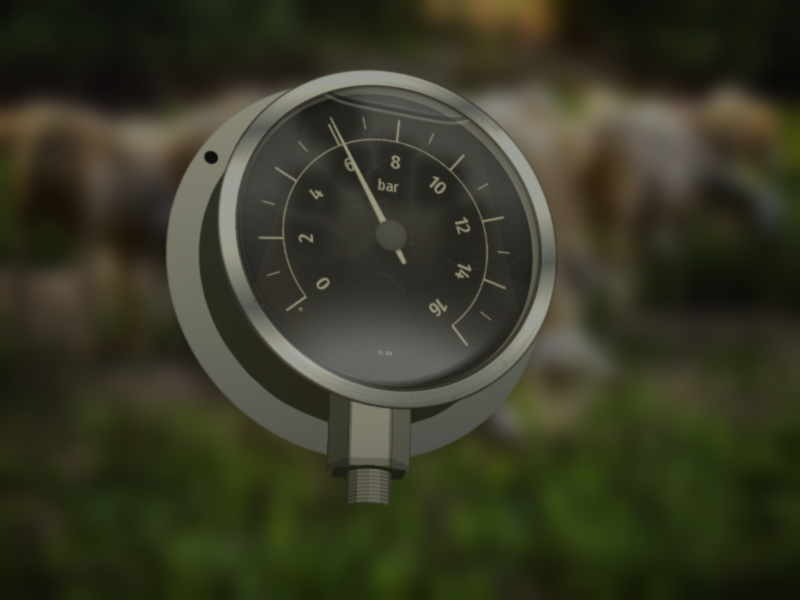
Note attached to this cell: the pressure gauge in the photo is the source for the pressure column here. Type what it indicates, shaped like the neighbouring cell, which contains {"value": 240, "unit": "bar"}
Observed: {"value": 6, "unit": "bar"}
